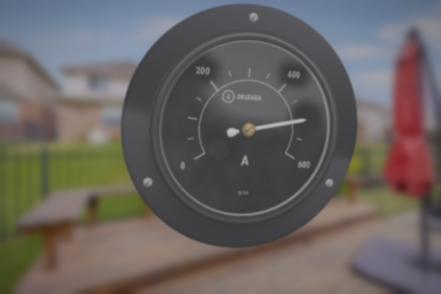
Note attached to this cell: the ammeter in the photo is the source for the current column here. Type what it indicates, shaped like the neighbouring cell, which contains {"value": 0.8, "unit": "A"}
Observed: {"value": 500, "unit": "A"}
